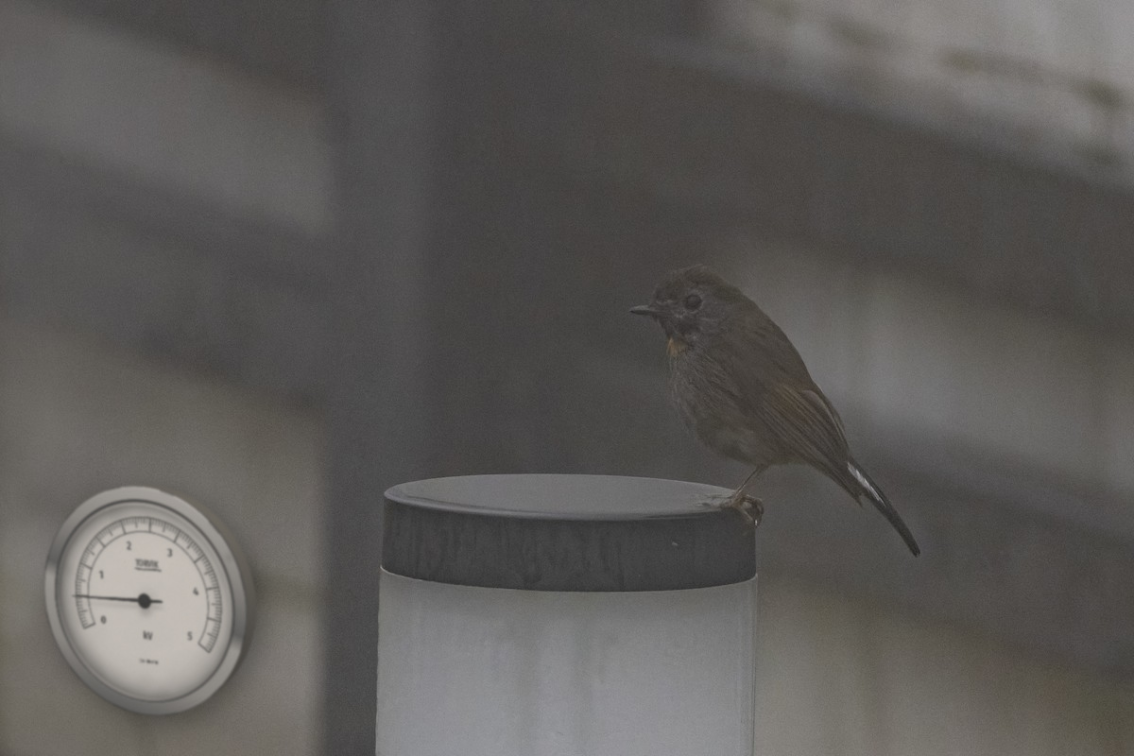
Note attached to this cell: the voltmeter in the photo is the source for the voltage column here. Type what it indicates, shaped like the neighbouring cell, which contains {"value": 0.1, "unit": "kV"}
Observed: {"value": 0.5, "unit": "kV"}
